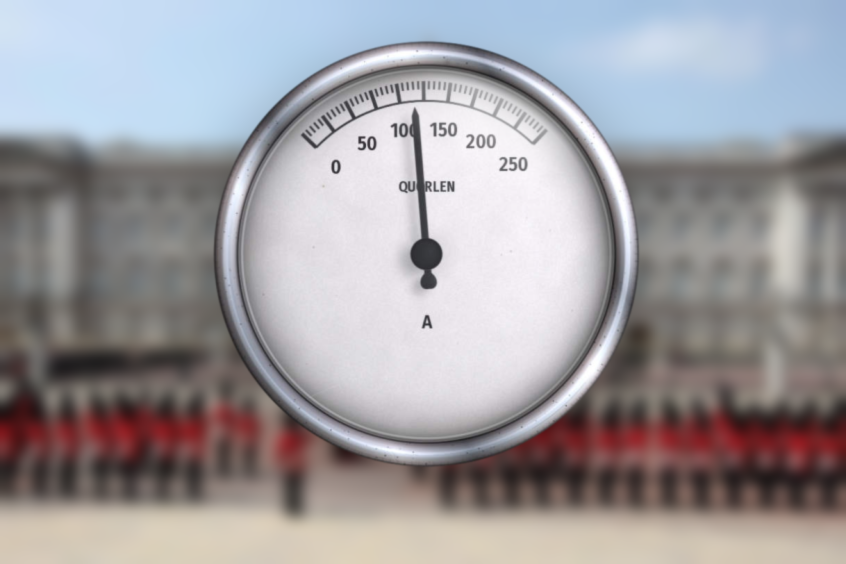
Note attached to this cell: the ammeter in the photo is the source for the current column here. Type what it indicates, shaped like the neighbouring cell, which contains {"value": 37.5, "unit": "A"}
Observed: {"value": 115, "unit": "A"}
